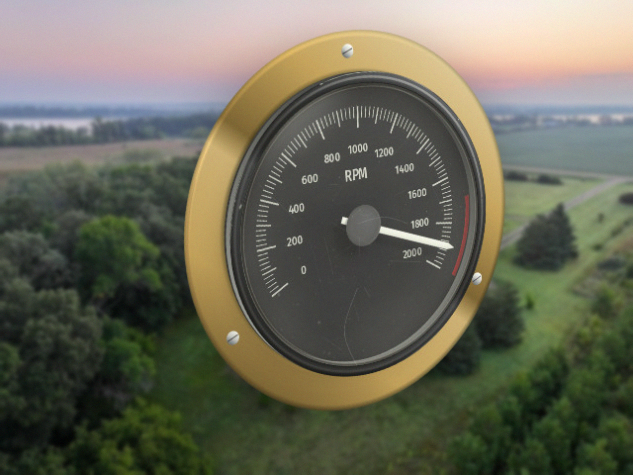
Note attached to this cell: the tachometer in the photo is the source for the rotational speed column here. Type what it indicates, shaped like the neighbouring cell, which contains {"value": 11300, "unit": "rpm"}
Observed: {"value": 1900, "unit": "rpm"}
